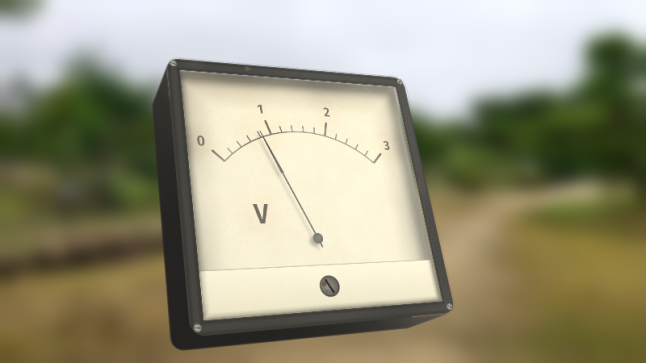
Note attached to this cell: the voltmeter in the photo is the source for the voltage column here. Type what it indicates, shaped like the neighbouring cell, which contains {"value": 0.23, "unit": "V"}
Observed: {"value": 0.8, "unit": "V"}
